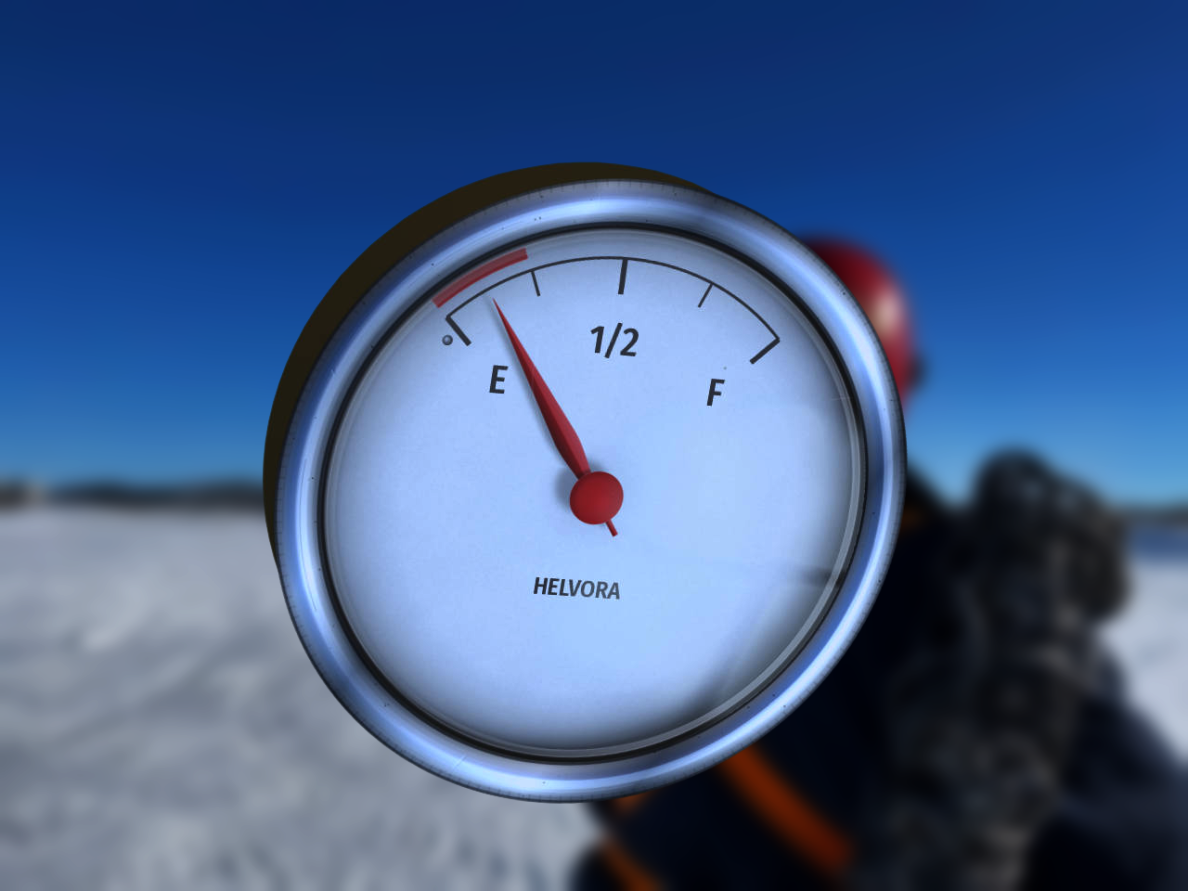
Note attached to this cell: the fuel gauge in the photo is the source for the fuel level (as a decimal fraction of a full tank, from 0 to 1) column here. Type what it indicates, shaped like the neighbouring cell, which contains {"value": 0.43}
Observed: {"value": 0.125}
